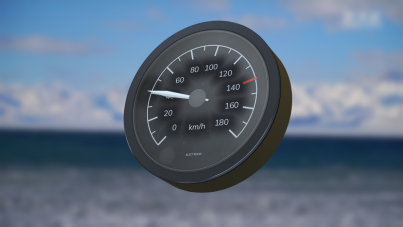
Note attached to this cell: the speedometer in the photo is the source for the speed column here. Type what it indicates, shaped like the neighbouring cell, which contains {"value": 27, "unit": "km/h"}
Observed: {"value": 40, "unit": "km/h"}
